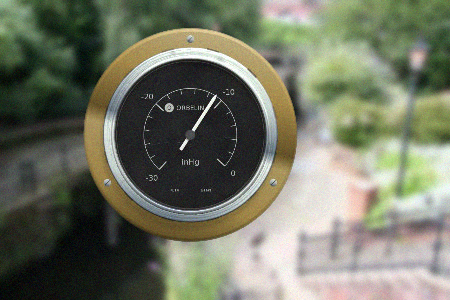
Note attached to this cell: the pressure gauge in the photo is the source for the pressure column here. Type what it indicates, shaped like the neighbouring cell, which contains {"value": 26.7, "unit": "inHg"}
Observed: {"value": -11, "unit": "inHg"}
